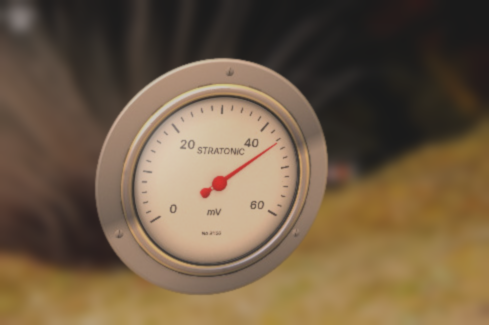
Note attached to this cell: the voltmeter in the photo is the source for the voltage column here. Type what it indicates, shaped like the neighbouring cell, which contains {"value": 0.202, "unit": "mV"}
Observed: {"value": 44, "unit": "mV"}
